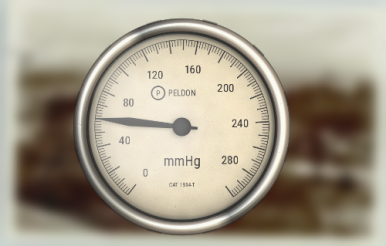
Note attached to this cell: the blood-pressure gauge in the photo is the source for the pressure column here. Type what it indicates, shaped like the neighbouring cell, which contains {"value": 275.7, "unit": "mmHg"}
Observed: {"value": 60, "unit": "mmHg"}
